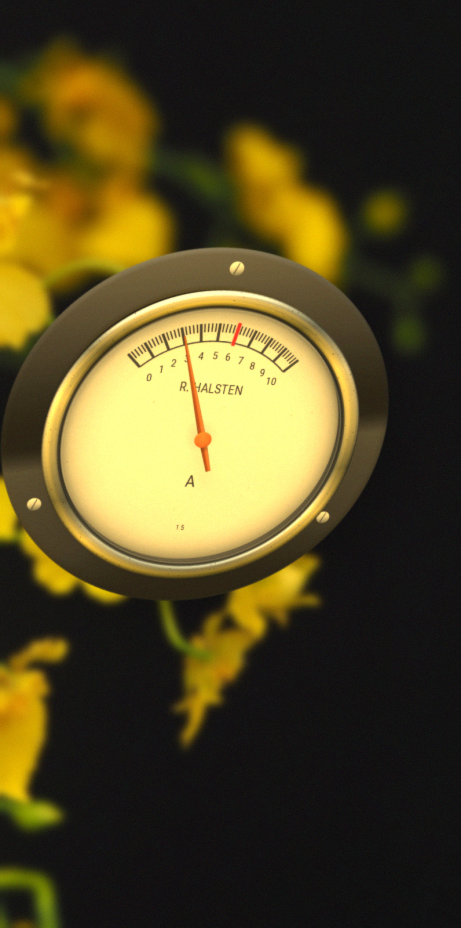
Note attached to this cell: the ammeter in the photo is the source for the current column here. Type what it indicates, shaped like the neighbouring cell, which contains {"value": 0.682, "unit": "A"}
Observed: {"value": 3, "unit": "A"}
